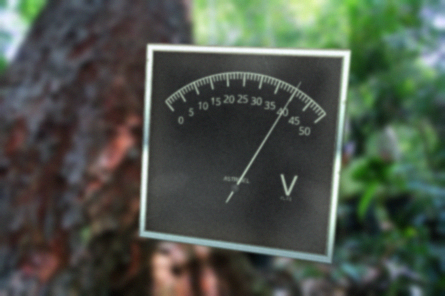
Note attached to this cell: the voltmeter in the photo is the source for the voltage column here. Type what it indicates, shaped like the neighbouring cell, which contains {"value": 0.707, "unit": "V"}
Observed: {"value": 40, "unit": "V"}
